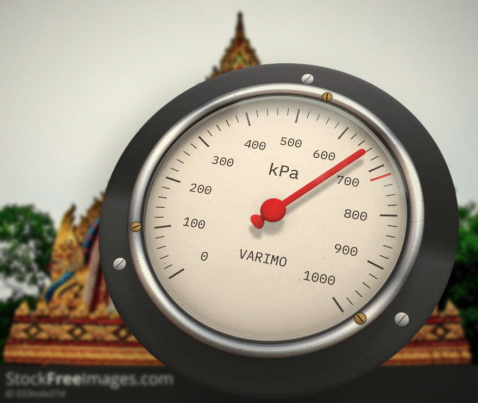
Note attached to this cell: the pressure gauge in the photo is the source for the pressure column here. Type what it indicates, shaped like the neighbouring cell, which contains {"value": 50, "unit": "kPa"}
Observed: {"value": 660, "unit": "kPa"}
